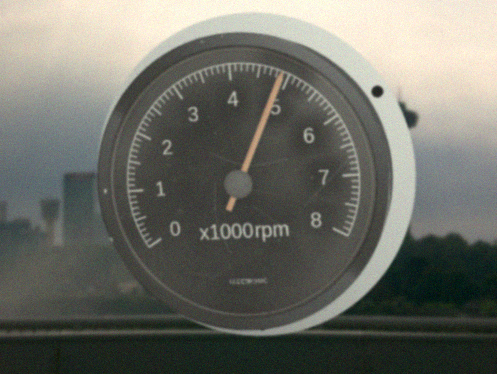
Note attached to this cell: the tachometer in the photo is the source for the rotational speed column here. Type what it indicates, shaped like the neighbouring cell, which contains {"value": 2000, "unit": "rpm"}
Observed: {"value": 4900, "unit": "rpm"}
